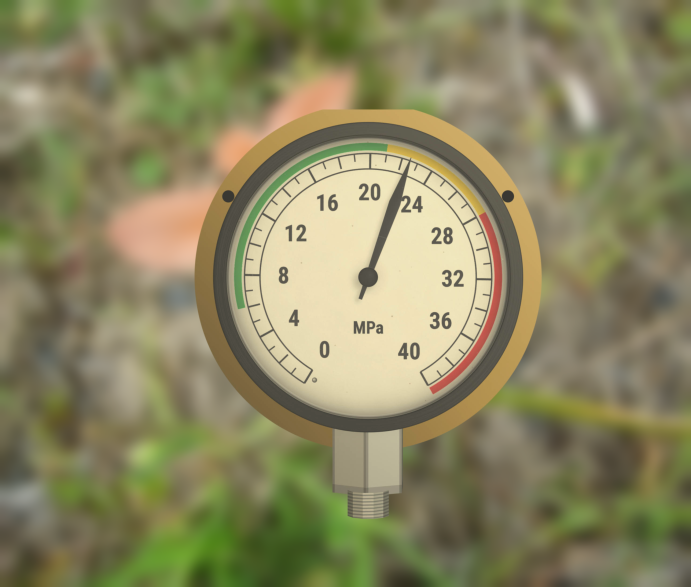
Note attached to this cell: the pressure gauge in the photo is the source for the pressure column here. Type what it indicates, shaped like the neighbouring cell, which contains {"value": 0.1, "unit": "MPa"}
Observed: {"value": 22.5, "unit": "MPa"}
